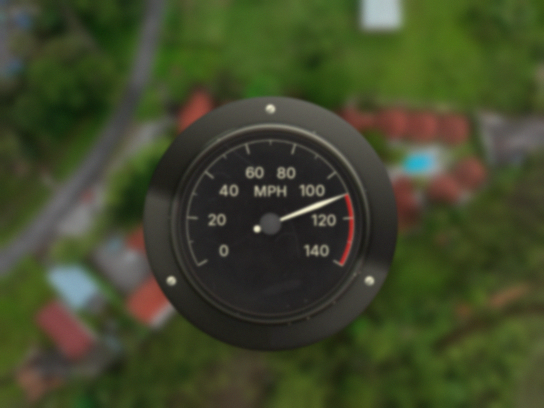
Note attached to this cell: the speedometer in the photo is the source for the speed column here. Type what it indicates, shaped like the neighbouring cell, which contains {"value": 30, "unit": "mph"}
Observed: {"value": 110, "unit": "mph"}
